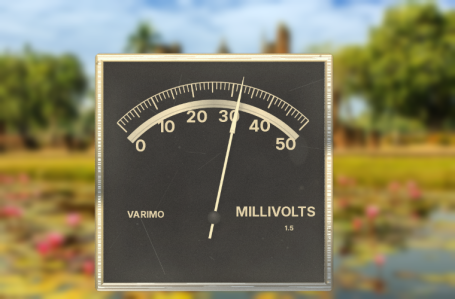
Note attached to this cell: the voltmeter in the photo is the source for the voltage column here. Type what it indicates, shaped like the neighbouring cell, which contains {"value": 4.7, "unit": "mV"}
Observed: {"value": 32, "unit": "mV"}
